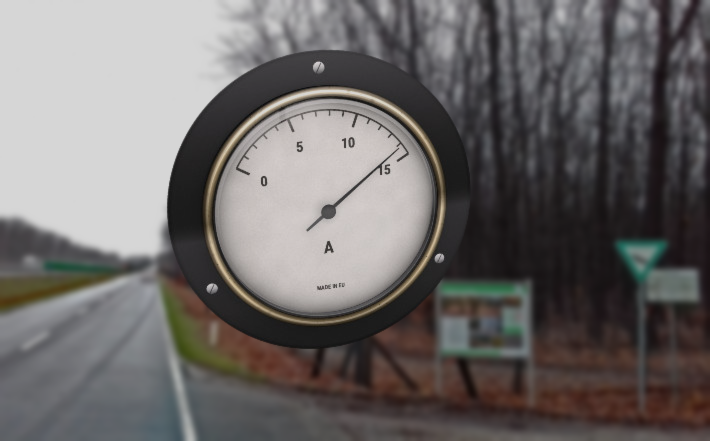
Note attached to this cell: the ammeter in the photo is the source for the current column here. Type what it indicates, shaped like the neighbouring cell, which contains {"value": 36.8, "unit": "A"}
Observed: {"value": 14, "unit": "A"}
